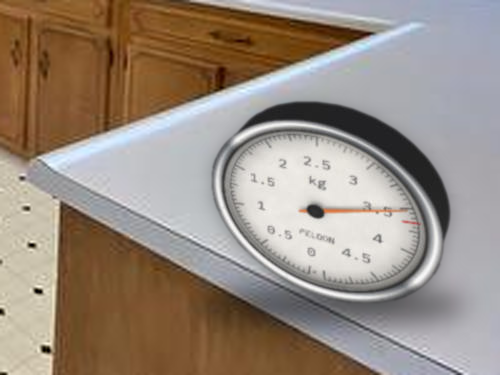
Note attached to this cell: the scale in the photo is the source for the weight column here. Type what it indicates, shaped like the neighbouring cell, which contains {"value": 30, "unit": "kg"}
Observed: {"value": 3.5, "unit": "kg"}
